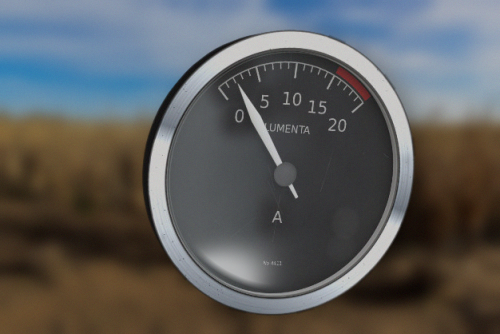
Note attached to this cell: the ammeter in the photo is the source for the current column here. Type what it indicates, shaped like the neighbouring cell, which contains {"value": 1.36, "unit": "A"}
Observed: {"value": 2, "unit": "A"}
